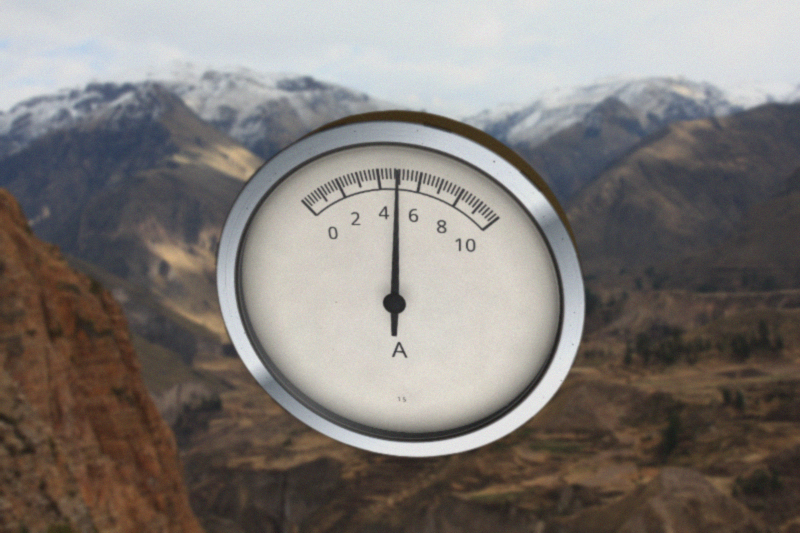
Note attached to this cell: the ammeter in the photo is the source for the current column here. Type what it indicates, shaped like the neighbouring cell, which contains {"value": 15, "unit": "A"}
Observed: {"value": 5, "unit": "A"}
